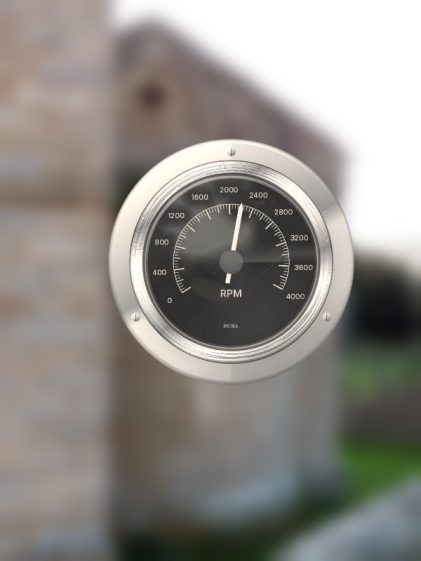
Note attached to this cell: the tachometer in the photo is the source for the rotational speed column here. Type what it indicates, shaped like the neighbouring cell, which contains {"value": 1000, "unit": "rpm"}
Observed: {"value": 2200, "unit": "rpm"}
